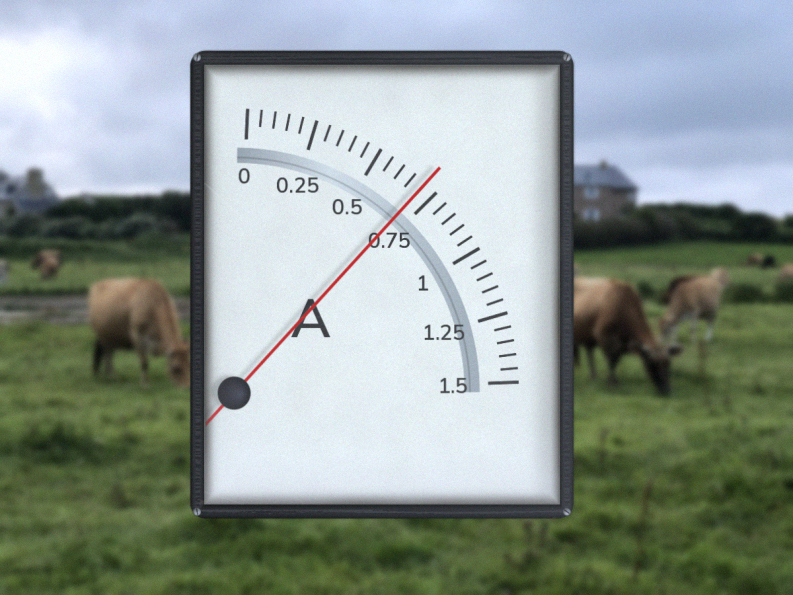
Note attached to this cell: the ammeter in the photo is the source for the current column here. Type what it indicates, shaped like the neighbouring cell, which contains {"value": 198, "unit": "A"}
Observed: {"value": 0.7, "unit": "A"}
